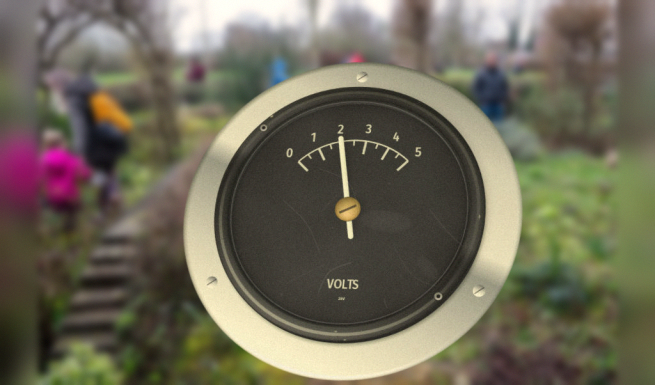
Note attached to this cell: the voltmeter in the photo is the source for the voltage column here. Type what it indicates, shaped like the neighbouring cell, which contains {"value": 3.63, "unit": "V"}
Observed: {"value": 2, "unit": "V"}
